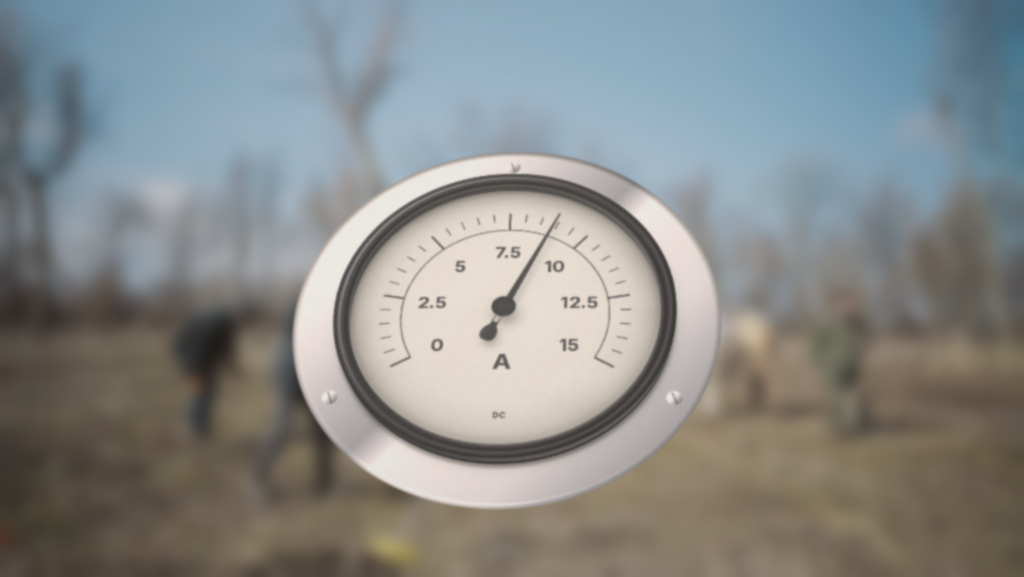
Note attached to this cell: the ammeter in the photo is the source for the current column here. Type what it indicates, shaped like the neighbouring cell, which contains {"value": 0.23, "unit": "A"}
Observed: {"value": 9, "unit": "A"}
